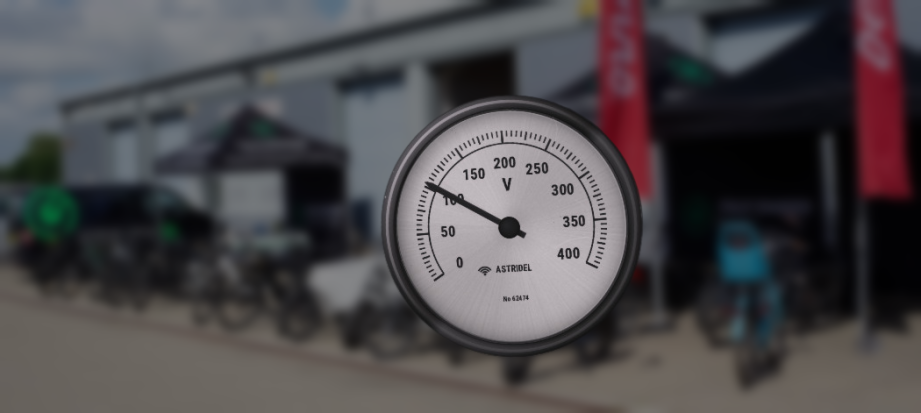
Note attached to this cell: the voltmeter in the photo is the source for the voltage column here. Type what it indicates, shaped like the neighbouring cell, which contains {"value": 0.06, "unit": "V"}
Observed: {"value": 105, "unit": "V"}
